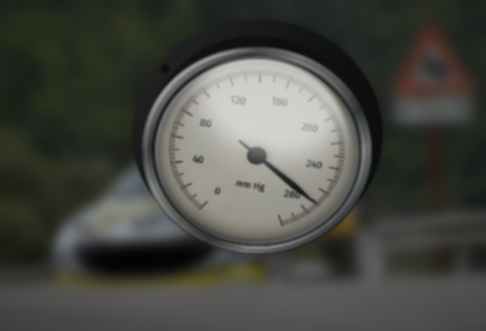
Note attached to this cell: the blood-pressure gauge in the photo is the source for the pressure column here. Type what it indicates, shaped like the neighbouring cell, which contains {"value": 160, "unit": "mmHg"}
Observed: {"value": 270, "unit": "mmHg"}
